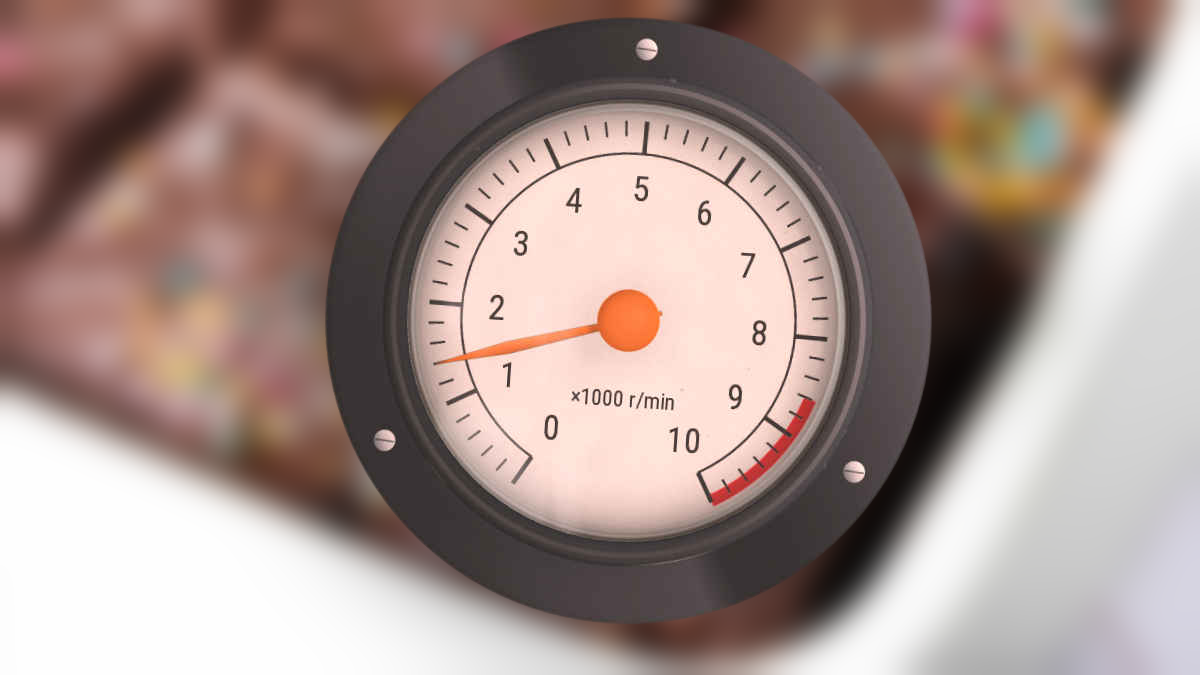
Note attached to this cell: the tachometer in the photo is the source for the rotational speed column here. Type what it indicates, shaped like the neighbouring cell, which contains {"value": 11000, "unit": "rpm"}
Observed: {"value": 1400, "unit": "rpm"}
